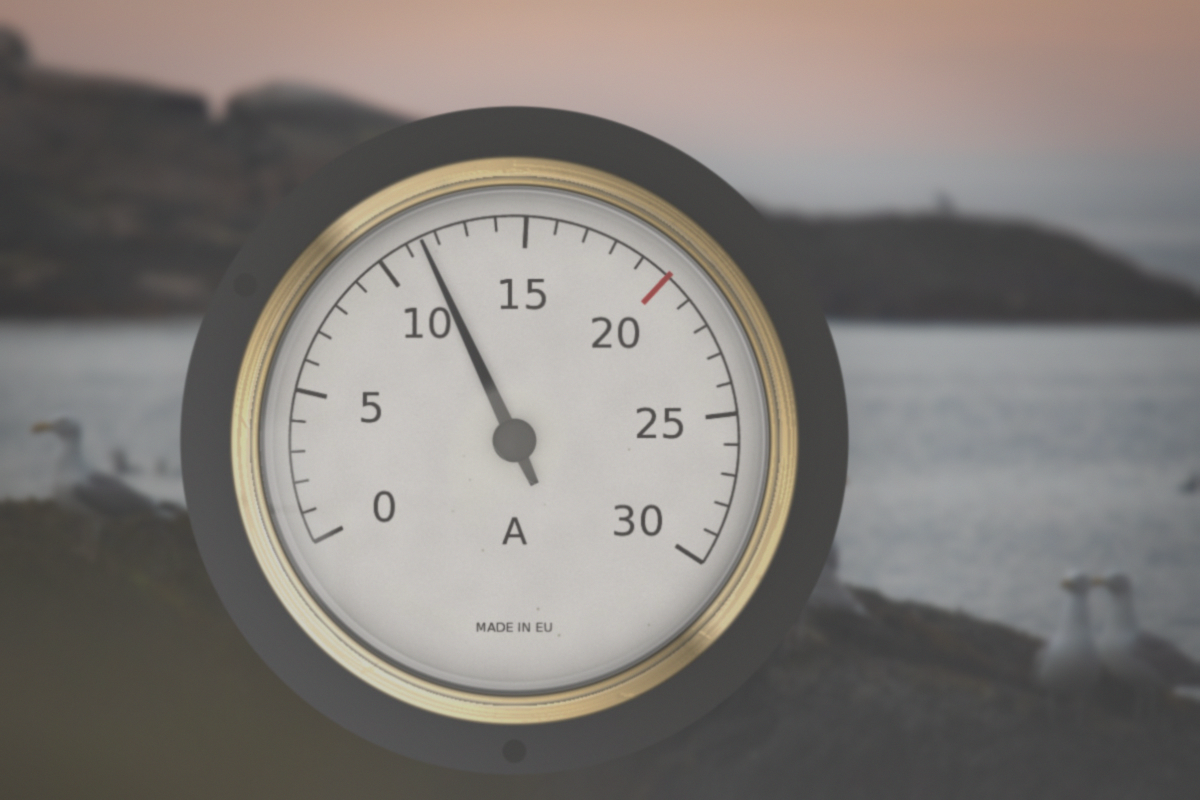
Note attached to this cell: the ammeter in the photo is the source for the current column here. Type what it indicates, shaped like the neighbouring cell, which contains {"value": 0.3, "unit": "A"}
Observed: {"value": 11.5, "unit": "A"}
